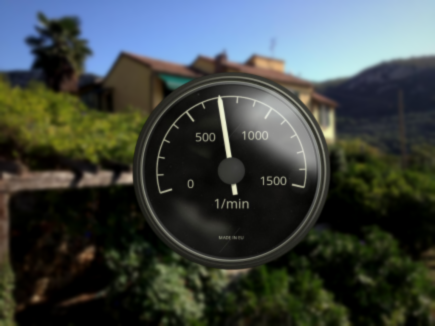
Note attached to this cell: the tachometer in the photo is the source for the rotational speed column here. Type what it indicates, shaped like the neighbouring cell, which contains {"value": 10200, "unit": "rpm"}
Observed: {"value": 700, "unit": "rpm"}
